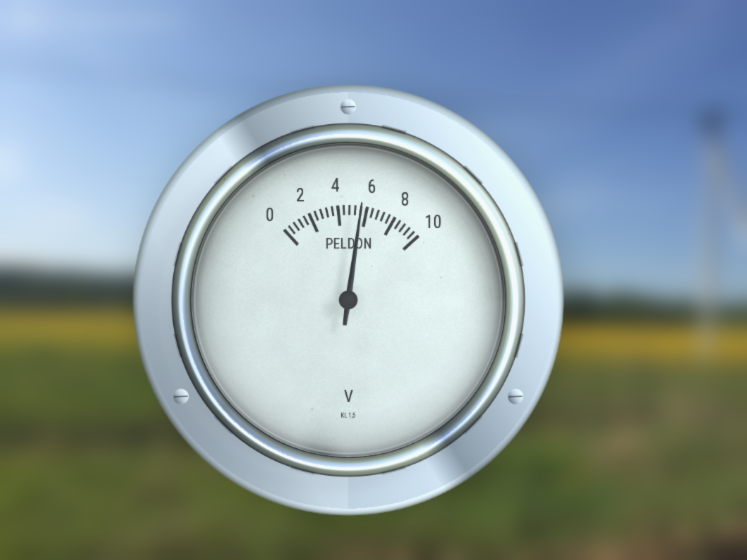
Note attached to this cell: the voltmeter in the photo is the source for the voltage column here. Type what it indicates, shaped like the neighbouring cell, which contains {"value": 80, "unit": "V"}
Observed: {"value": 5.6, "unit": "V"}
